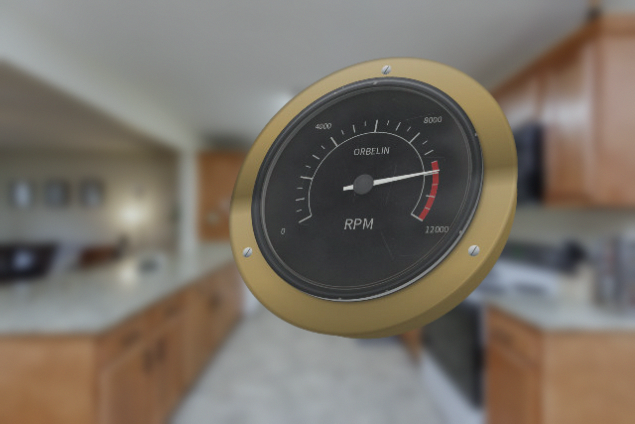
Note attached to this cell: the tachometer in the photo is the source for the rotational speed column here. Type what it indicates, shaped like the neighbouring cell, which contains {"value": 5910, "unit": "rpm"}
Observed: {"value": 10000, "unit": "rpm"}
